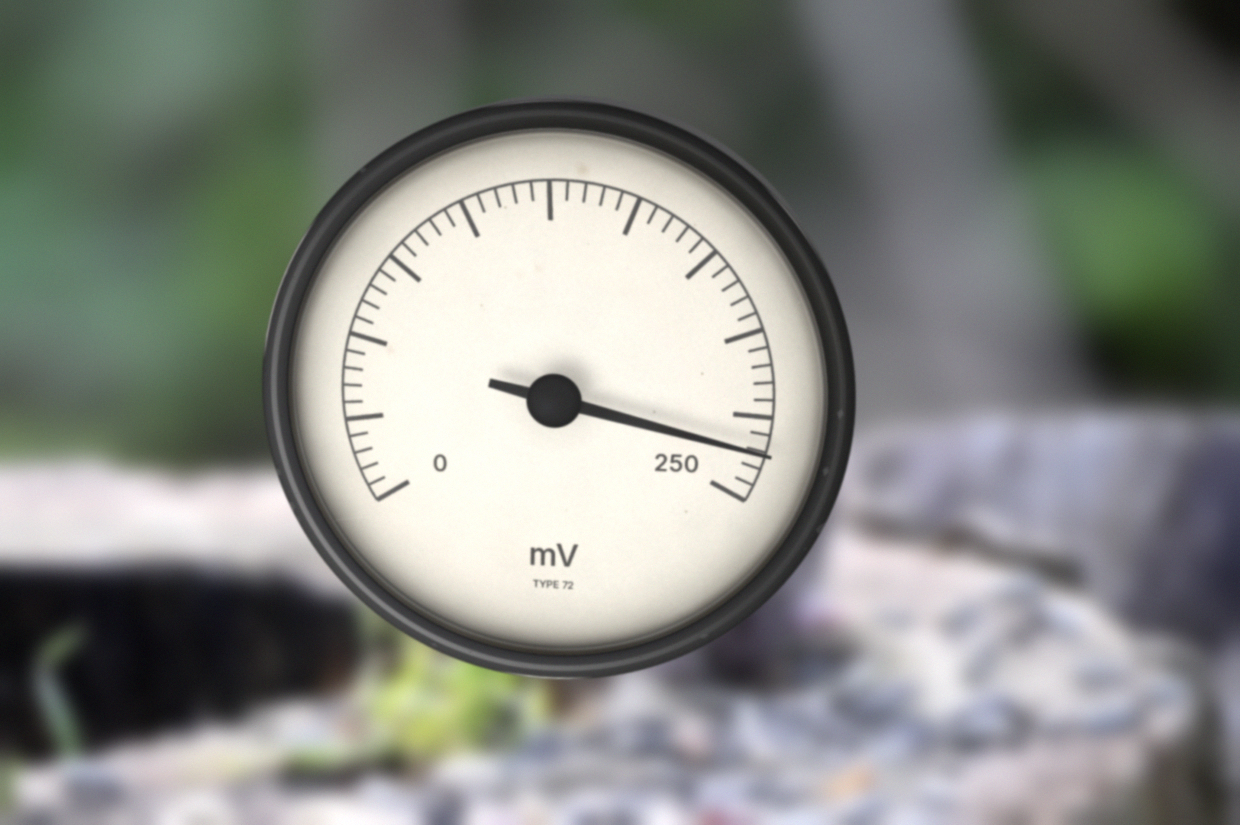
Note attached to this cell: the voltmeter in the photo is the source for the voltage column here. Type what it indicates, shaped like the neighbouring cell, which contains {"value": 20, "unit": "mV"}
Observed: {"value": 235, "unit": "mV"}
